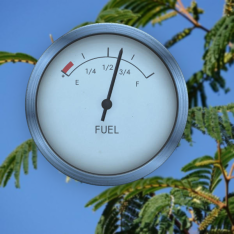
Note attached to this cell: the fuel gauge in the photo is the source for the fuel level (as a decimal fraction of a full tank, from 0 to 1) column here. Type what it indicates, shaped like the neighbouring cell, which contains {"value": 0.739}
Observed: {"value": 0.625}
